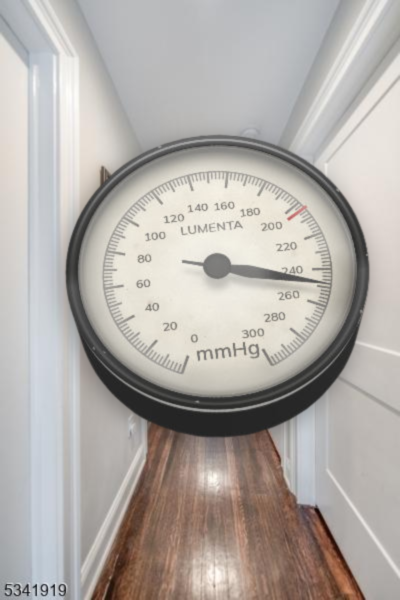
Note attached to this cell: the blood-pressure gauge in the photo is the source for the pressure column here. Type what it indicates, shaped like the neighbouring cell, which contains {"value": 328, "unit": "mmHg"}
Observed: {"value": 250, "unit": "mmHg"}
